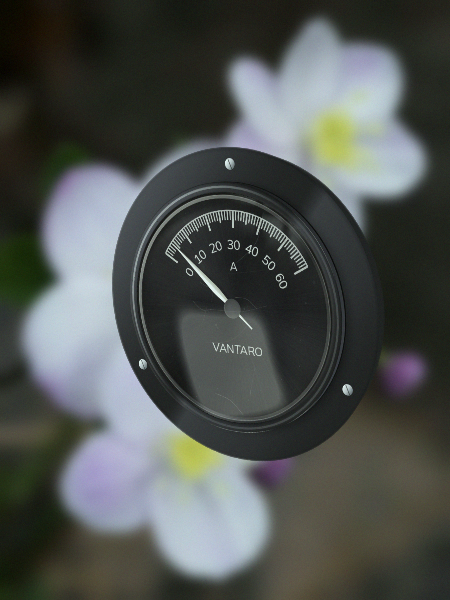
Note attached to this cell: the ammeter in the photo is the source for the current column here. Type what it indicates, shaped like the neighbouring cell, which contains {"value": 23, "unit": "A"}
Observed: {"value": 5, "unit": "A"}
